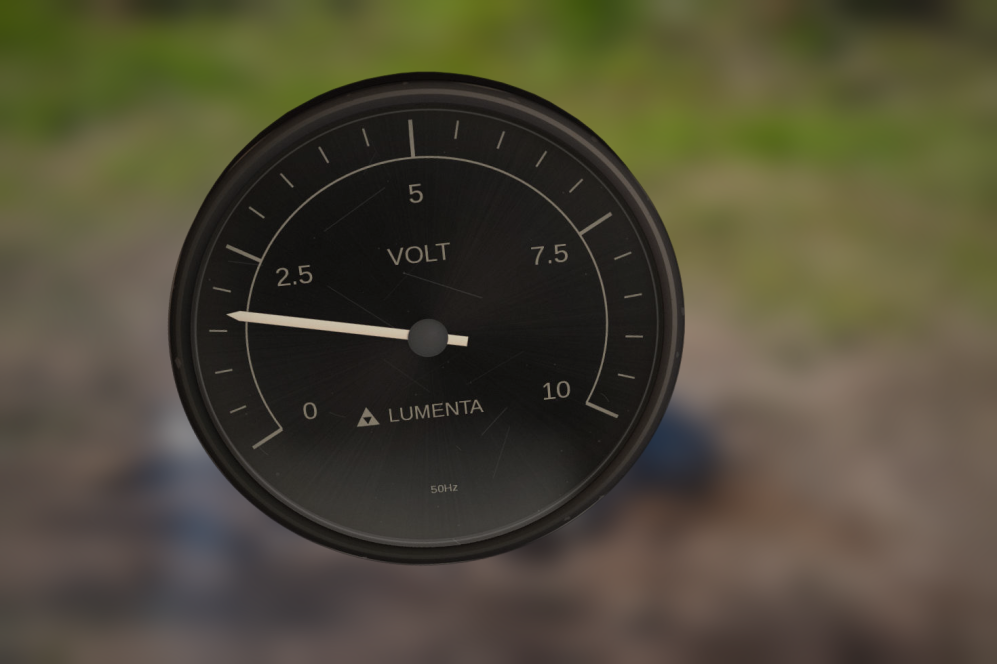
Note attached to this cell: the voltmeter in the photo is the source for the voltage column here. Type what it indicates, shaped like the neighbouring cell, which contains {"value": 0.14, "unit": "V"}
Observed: {"value": 1.75, "unit": "V"}
